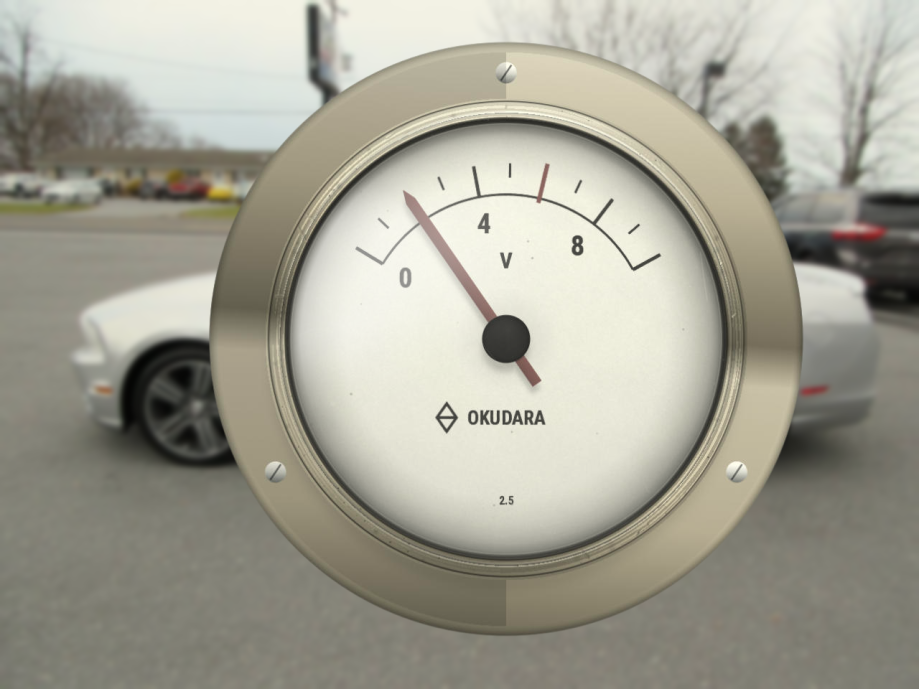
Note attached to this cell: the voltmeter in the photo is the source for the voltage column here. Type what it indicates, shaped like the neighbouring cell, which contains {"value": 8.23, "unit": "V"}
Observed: {"value": 2, "unit": "V"}
